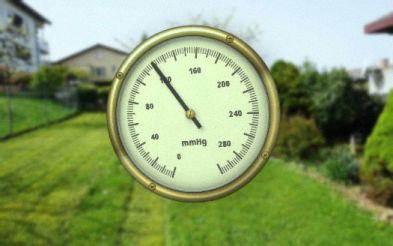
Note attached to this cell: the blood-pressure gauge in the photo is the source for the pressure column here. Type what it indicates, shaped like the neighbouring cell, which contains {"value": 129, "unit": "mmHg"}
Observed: {"value": 120, "unit": "mmHg"}
